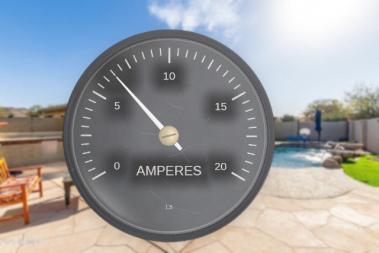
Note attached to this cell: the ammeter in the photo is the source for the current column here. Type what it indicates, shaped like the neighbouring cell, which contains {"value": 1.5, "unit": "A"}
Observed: {"value": 6.5, "unit": "A"}
